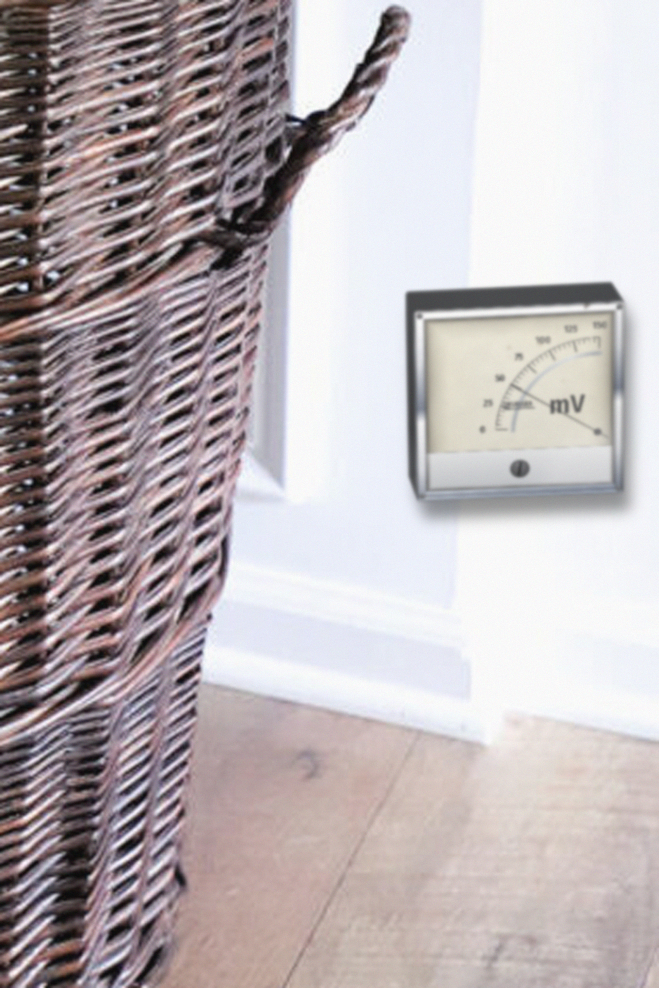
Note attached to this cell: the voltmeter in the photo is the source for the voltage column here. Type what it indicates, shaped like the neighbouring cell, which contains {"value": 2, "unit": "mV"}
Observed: {"value": 50, "unit": "mV"}
